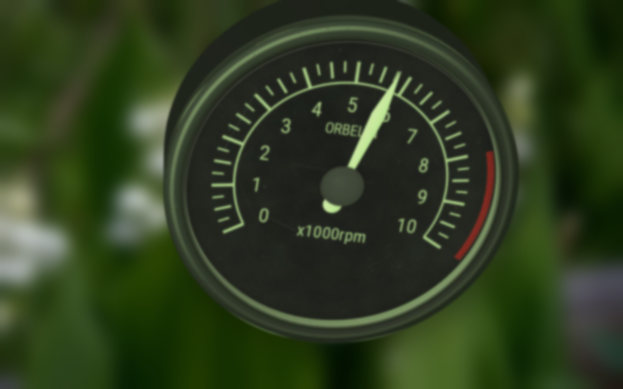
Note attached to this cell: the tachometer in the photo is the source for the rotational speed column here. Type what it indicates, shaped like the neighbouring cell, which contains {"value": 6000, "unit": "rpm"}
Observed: {"value": 5750, "unit": "rpm"}
